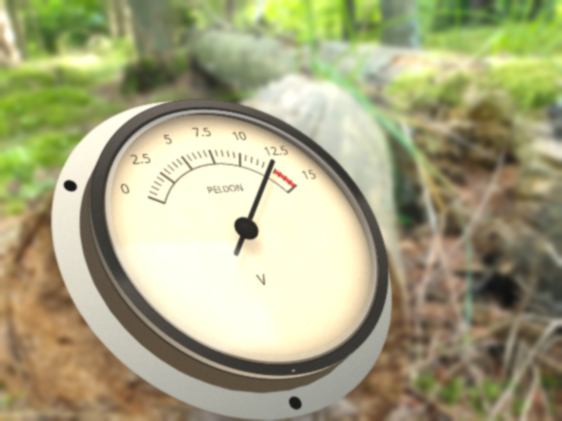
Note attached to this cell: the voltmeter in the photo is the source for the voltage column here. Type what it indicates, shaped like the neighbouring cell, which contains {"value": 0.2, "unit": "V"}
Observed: {"value": 12.5, "unit": "V"}
